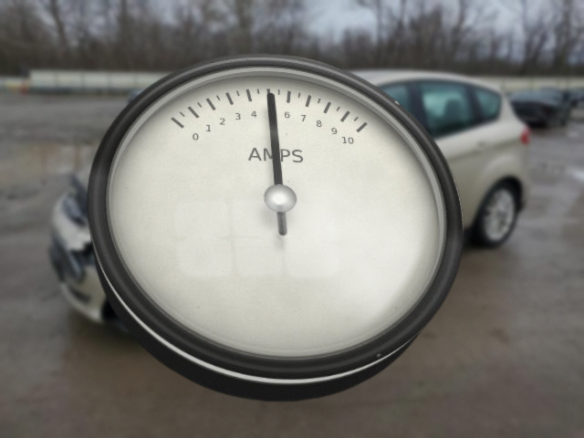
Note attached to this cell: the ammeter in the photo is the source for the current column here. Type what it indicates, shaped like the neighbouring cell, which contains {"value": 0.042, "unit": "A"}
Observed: {"value": 5, "unit": "A"}
